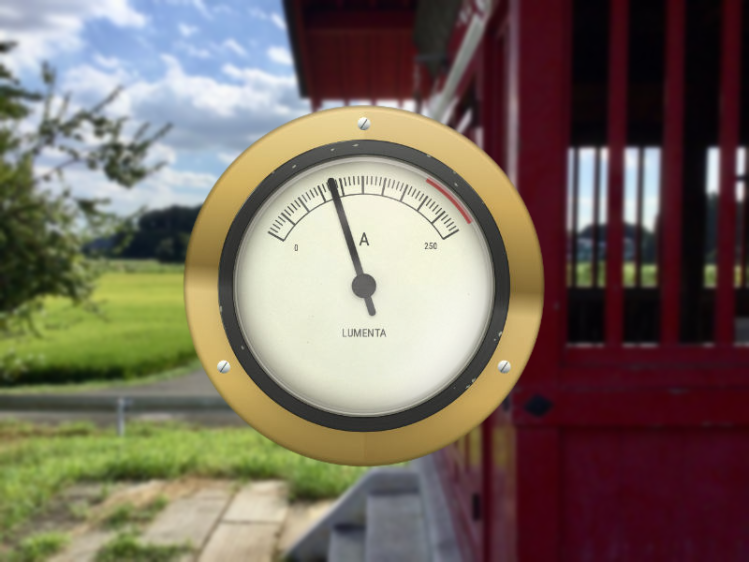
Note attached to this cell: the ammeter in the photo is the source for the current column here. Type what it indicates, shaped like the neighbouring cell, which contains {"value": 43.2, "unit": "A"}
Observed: {"value": 90, "unit": "A"}
